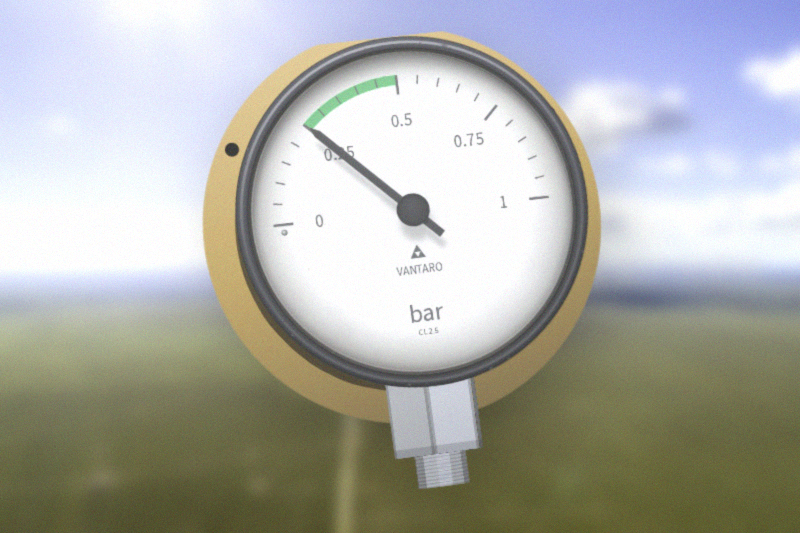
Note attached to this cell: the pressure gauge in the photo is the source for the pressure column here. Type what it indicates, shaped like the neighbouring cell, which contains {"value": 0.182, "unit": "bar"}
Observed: {"value": 0.25, "unit": "bar"}
